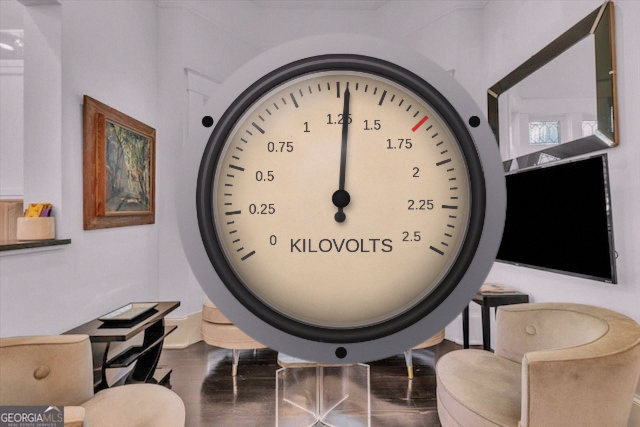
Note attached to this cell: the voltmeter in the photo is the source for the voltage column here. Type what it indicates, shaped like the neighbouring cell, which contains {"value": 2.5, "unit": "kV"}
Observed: {"value": 1.3, "unit": "kV"}
